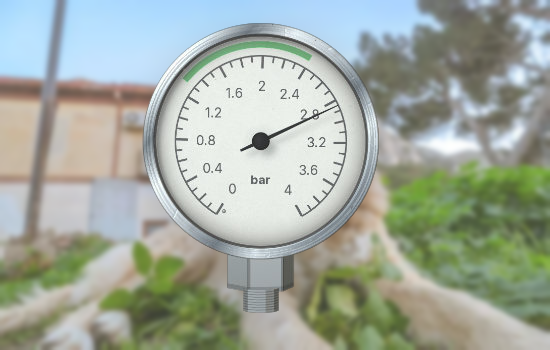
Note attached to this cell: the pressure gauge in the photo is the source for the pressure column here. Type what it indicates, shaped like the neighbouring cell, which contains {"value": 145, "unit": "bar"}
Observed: {"value": 2.85, "unit": "bar"}
